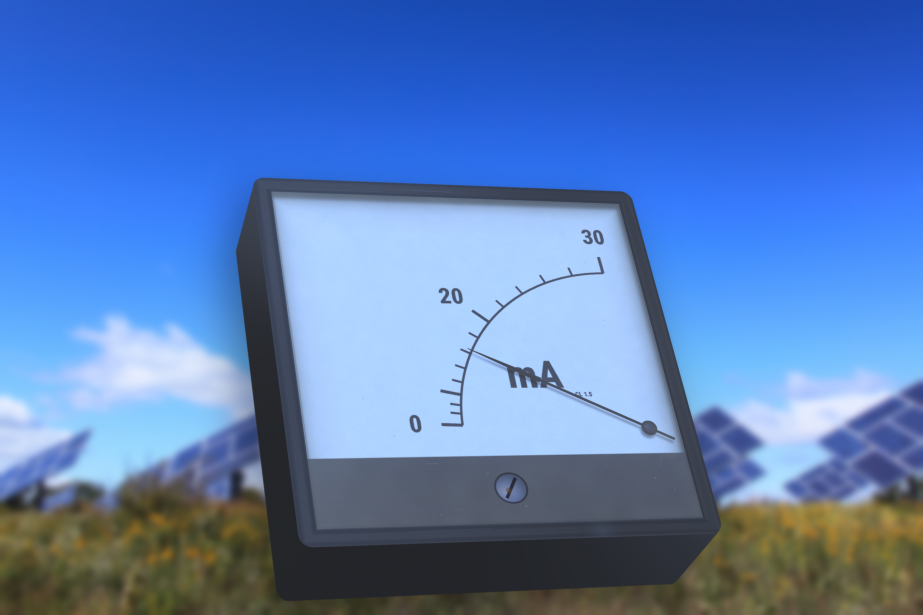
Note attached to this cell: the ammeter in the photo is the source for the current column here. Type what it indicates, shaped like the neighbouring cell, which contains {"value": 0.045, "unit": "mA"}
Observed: {"value": 16, "unit": "mA"}
